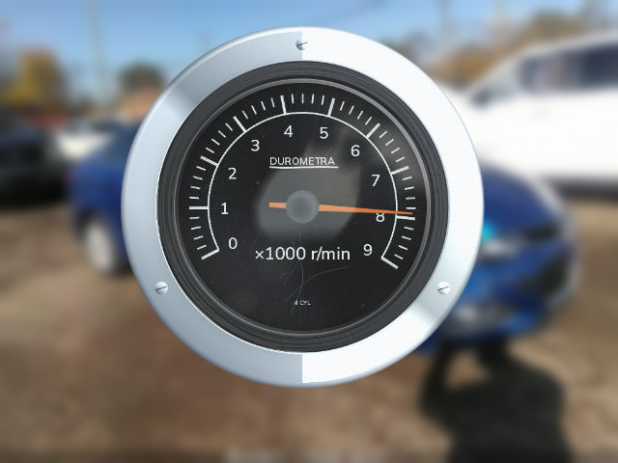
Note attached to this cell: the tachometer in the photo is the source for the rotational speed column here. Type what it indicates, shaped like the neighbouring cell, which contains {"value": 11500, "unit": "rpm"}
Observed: {"value": 7900, "unit": "rpm"}
